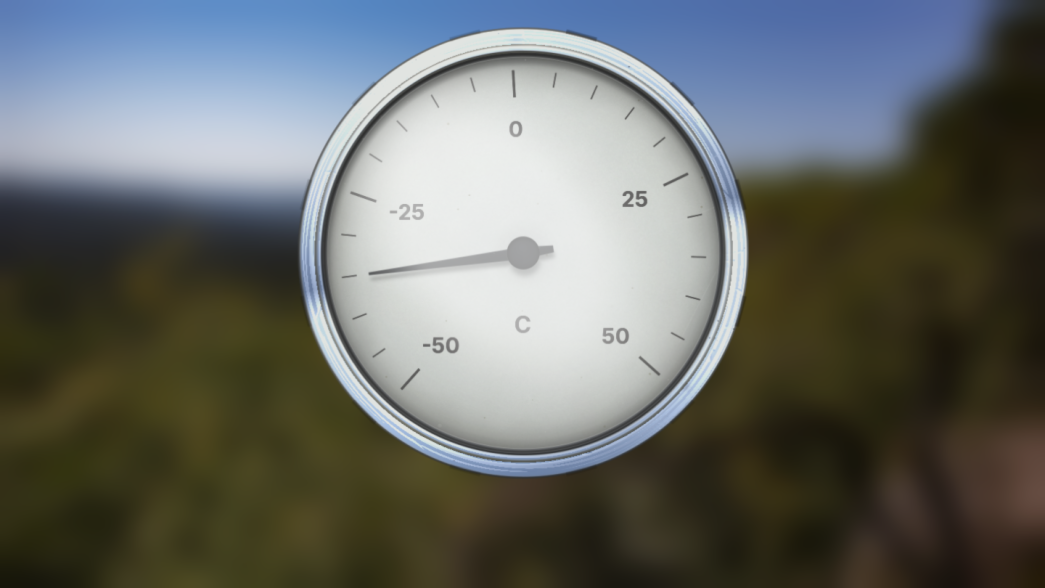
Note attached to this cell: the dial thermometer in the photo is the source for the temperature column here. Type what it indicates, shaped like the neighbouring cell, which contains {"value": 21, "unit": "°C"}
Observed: {"value": -35, "unit": "°C"}
